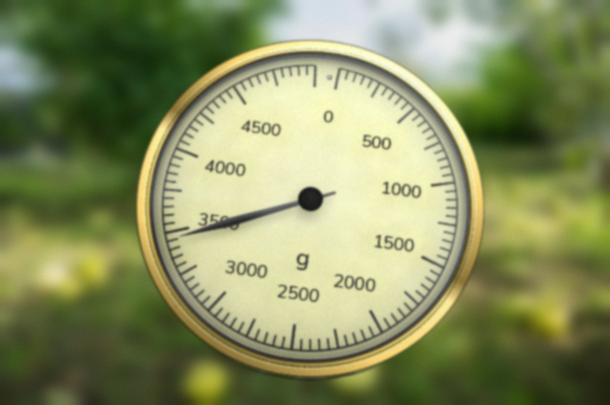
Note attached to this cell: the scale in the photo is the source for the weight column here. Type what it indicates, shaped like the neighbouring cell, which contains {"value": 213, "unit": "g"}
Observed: {"value": 3450, "unit": "g"}
